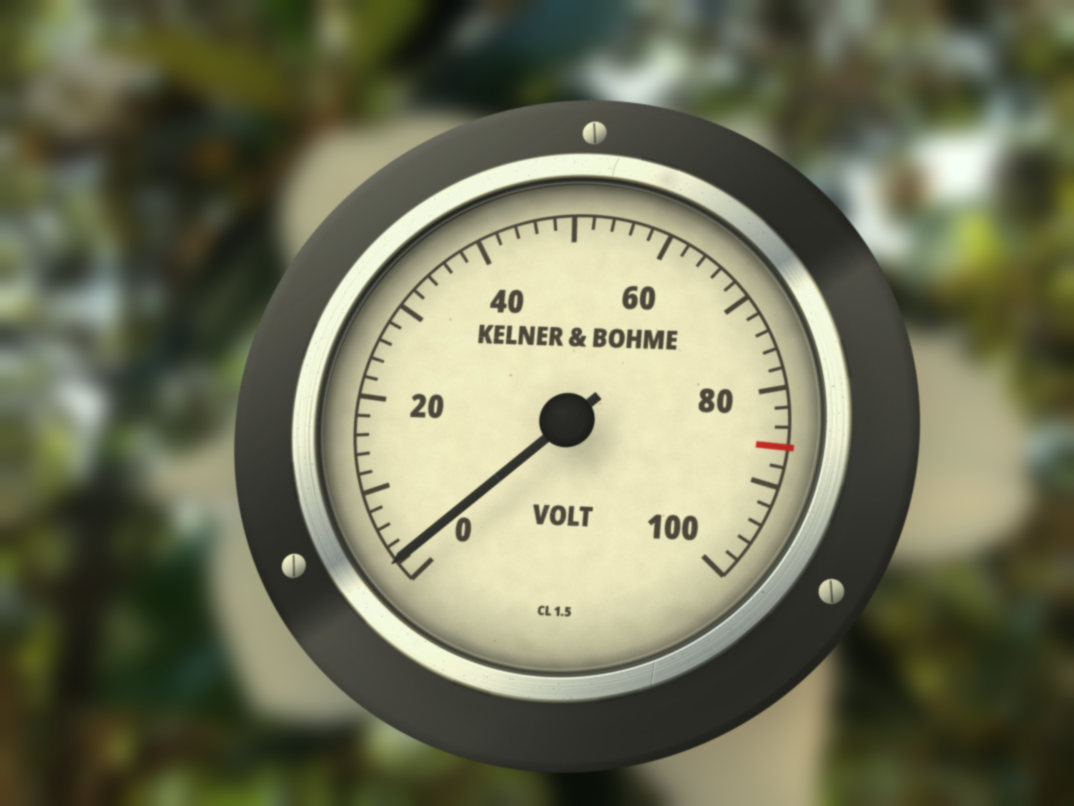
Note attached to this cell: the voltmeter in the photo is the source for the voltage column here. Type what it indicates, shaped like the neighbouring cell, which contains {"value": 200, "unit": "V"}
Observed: {"value": 2, "unit": "V"}
